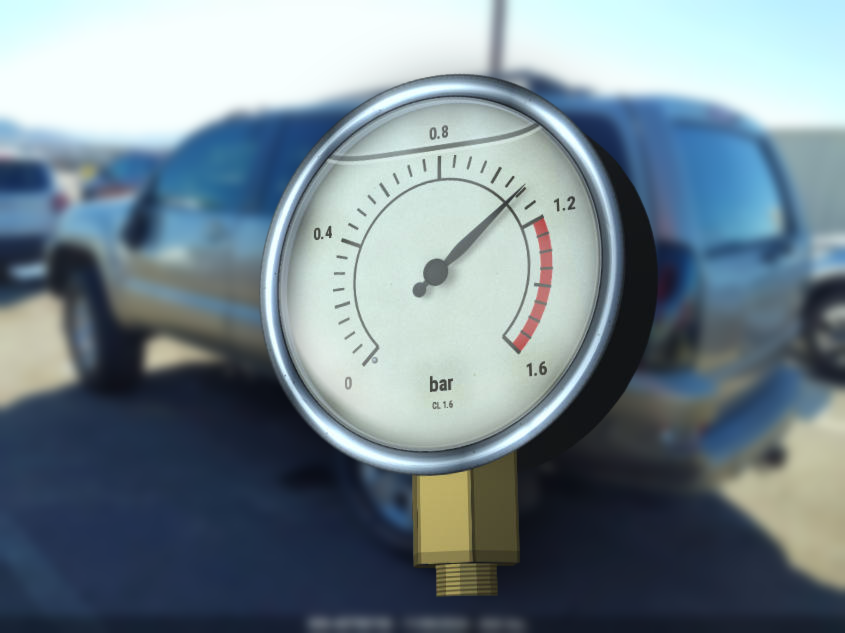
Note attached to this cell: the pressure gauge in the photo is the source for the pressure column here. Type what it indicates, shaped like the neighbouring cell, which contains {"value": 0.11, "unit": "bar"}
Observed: {"value": 1.1, "unit": "bar"}
